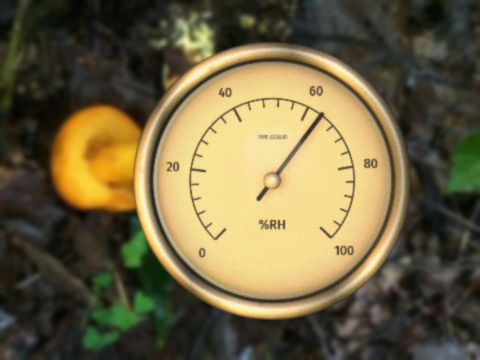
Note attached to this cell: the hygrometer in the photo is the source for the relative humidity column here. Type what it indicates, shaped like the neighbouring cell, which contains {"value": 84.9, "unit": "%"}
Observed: {"value": 64, "unit": "%"}
